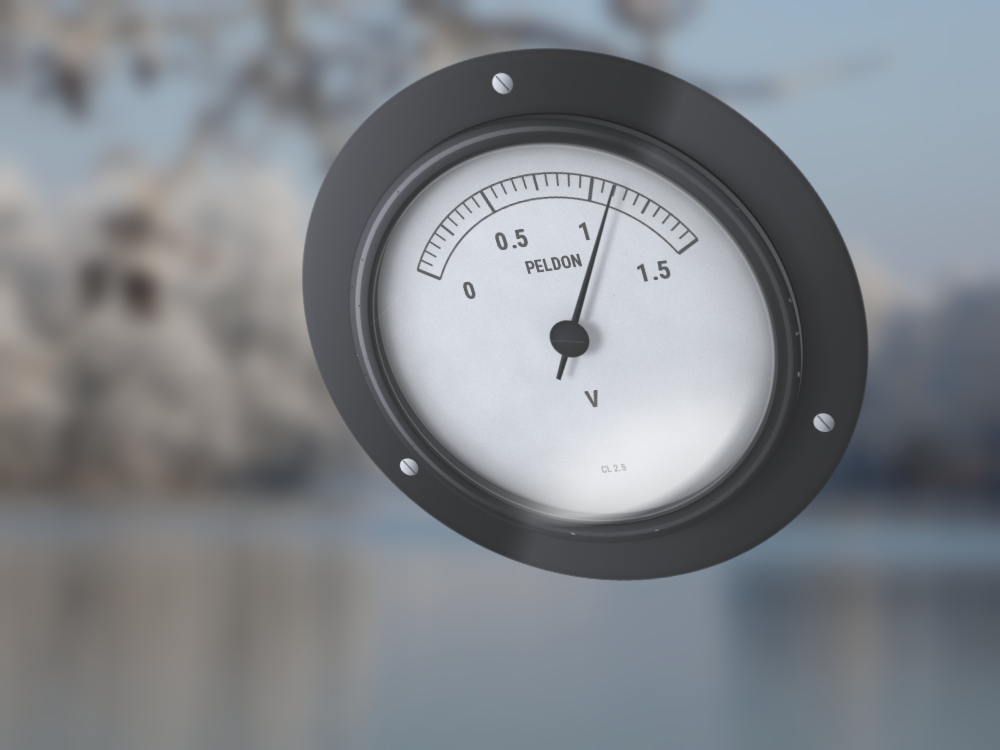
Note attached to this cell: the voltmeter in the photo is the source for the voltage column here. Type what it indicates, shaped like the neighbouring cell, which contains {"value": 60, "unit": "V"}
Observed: {"value": 1.1, "unit": "V"}
